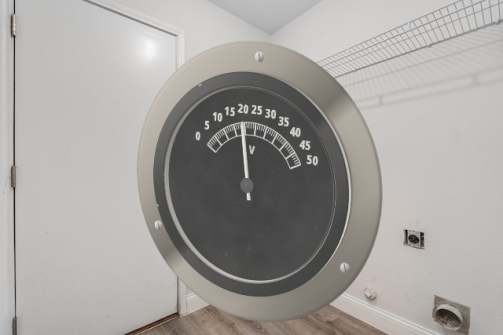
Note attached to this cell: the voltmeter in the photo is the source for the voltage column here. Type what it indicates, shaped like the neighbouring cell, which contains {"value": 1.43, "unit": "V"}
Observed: {"value": 20, "unit": "V"}
